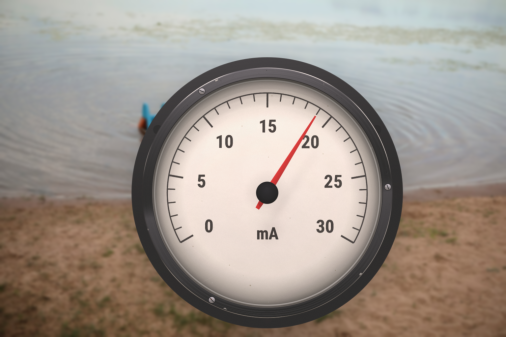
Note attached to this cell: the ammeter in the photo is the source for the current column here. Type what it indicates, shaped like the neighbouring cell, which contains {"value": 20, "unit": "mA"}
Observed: {"value": 19, "unit": "mA"}
